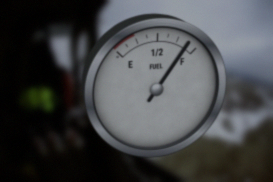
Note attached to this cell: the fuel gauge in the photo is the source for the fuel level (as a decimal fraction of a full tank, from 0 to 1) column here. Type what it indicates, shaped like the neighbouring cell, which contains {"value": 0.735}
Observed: {"value": 0.875}
